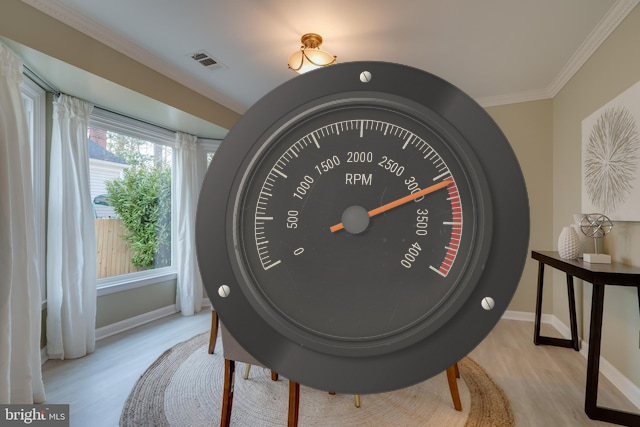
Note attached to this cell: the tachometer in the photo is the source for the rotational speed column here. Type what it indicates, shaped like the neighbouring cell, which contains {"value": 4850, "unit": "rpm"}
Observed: {"value": 3100, "unit": "rpm"}
